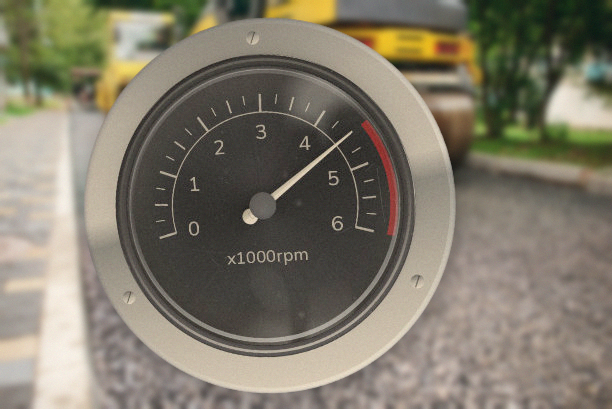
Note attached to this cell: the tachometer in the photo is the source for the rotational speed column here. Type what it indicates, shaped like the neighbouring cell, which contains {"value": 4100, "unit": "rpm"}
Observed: {"value": 4500, "unit": "rpm"}
